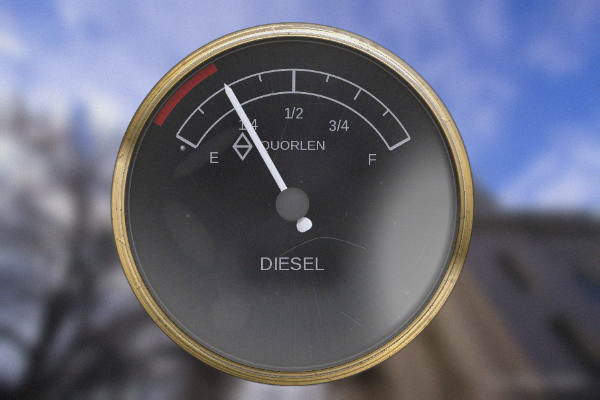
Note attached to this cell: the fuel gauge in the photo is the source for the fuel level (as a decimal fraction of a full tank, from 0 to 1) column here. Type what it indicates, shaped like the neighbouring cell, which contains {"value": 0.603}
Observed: {"value": 0.25}
